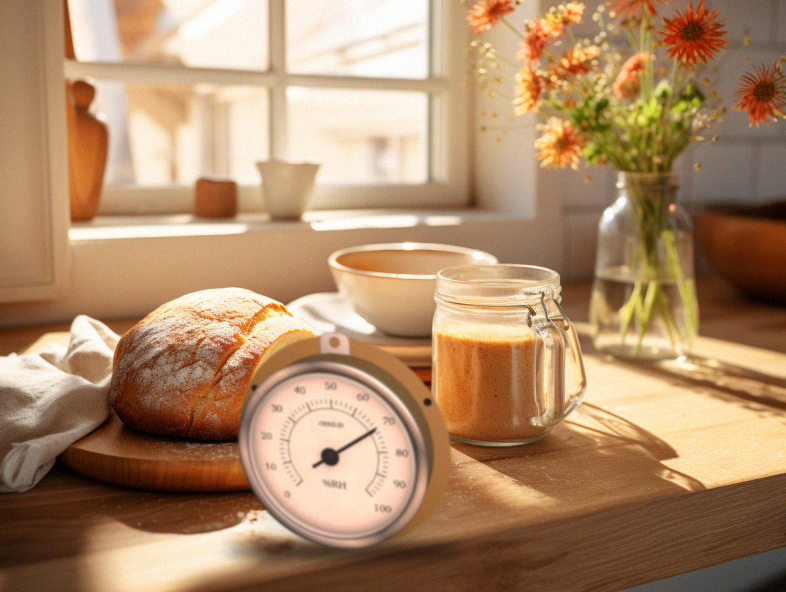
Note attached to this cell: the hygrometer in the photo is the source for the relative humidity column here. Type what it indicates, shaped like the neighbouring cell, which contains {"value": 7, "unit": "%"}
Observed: {"value": 70, "unit": "%"}
